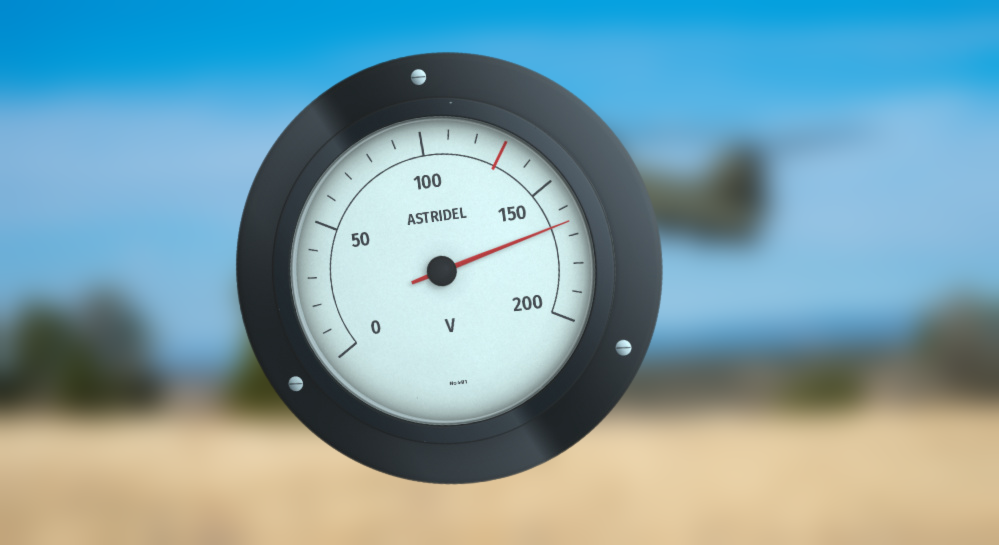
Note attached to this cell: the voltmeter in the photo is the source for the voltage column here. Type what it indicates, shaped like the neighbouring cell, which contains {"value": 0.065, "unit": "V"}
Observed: {"value": 165, "unit": "V"}
